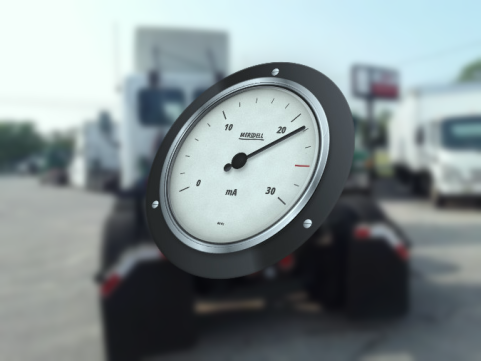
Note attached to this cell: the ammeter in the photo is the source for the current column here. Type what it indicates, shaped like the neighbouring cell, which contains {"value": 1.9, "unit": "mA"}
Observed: {"value": 22, "unit": "mA"}
